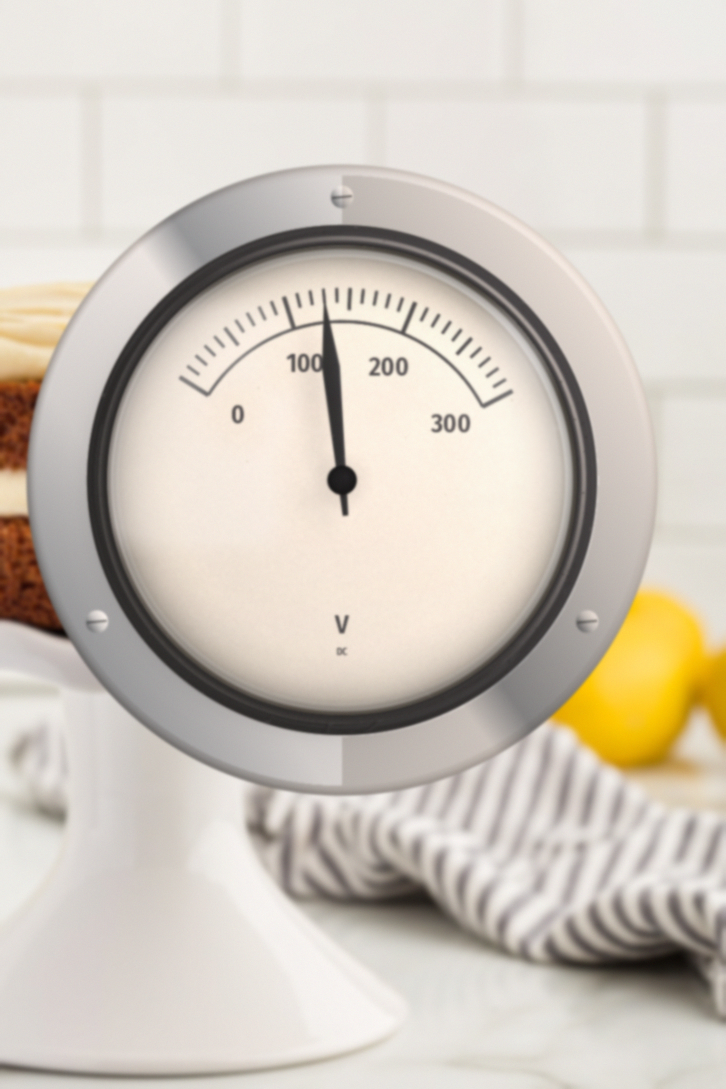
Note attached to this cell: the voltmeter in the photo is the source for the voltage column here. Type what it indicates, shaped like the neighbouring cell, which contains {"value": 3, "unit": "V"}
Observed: {"value": 130, "unit": "V"}
